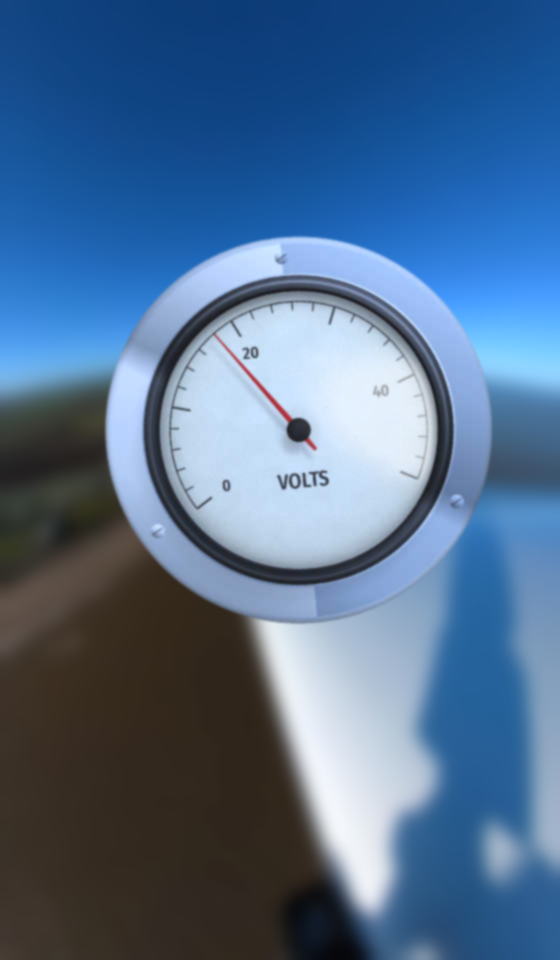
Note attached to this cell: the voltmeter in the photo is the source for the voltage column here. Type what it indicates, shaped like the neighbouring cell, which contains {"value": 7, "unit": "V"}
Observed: {"value": 18, "unit": "V"}
